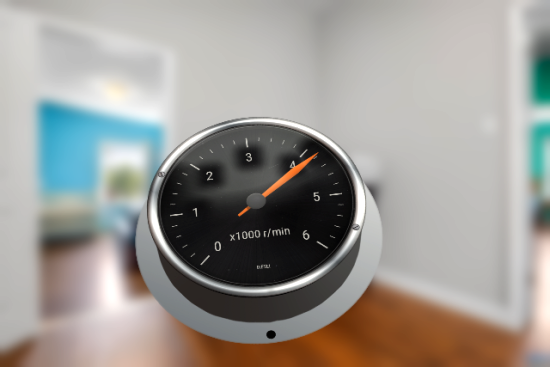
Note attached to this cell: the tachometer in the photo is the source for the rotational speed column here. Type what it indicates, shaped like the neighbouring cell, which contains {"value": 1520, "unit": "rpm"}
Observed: {"value": 4200, "unit": "rpm"}
